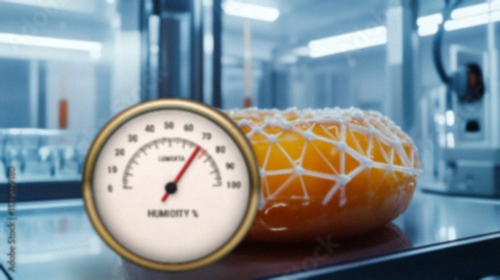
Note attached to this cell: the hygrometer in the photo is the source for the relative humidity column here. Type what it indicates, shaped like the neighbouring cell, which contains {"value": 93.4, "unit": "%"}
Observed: {"value": 70, "unit": "%"}
